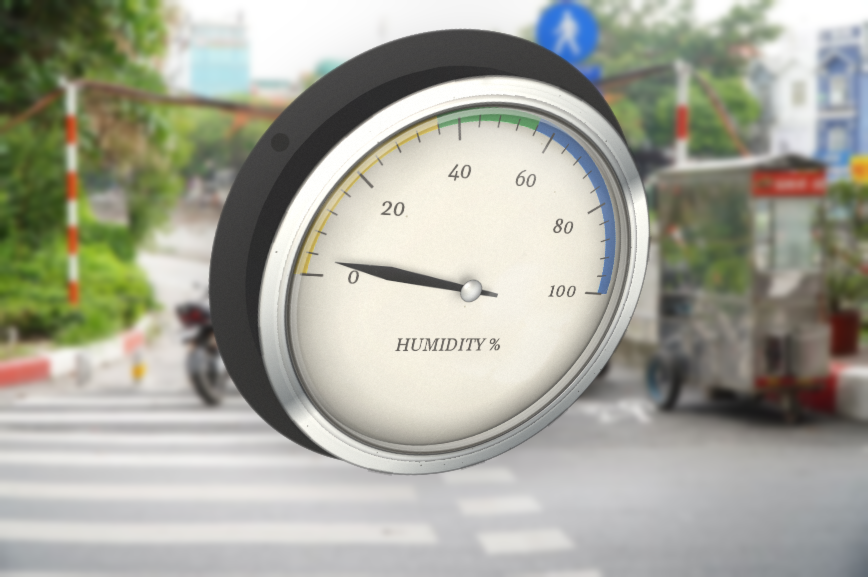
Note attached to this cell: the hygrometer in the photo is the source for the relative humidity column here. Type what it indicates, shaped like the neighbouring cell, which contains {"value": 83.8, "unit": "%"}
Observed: {"value": 4, "unit": "%"}
